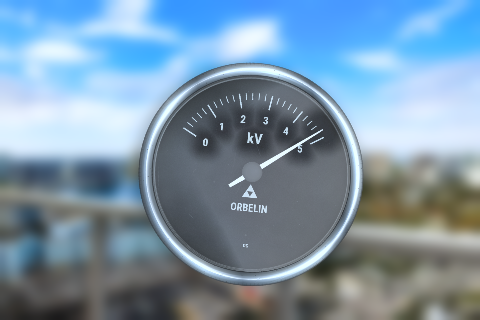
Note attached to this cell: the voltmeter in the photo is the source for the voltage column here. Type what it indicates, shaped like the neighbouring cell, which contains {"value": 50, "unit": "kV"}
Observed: {"value": 4.8, "unit": "kV"}
